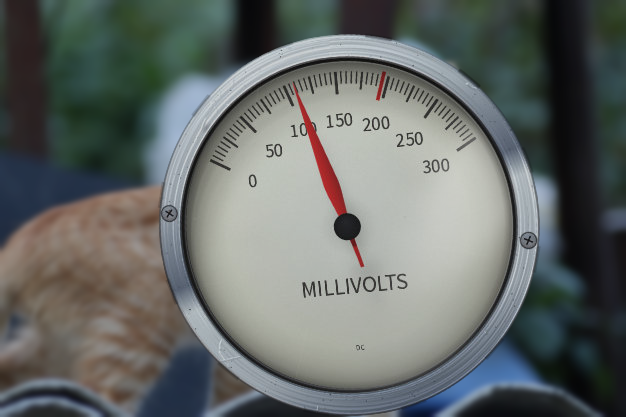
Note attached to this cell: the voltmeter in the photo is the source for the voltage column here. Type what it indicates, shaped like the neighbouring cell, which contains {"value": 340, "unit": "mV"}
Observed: {"value": 110, "unit": "mV"}
